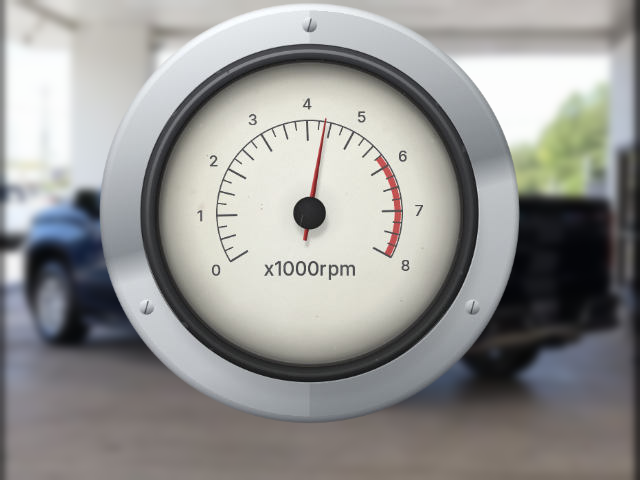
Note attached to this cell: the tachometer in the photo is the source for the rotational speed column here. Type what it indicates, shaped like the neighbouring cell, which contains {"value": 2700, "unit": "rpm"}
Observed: {"value": 4375, "unit": "rpm"}
